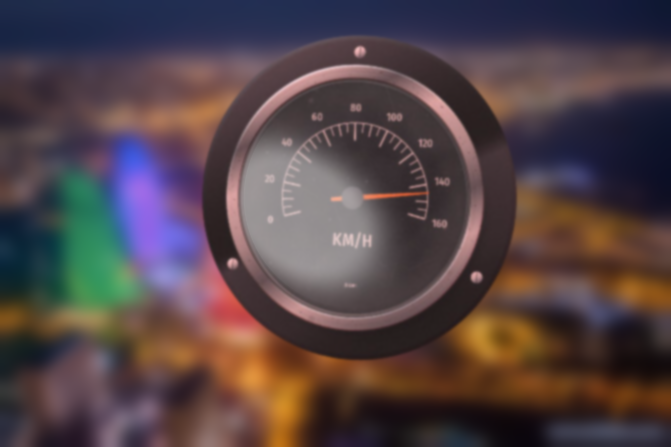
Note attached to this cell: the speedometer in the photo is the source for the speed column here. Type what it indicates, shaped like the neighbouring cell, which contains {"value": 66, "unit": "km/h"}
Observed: {"value": 145, "unit": "km/h"}
